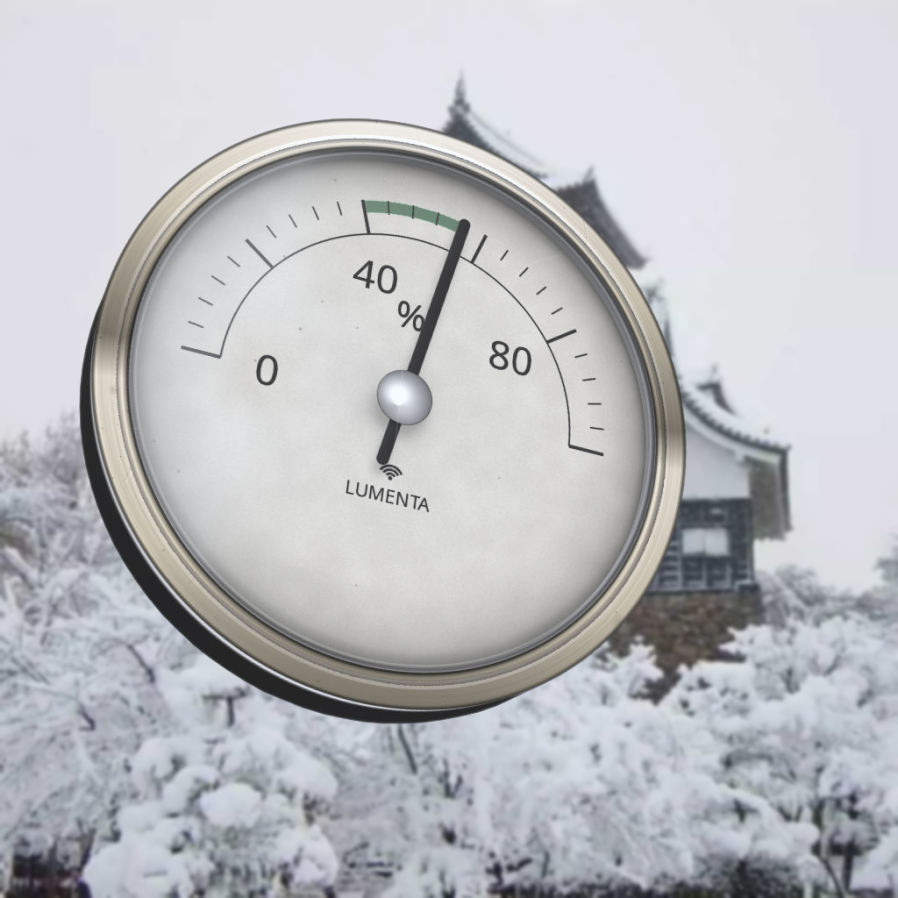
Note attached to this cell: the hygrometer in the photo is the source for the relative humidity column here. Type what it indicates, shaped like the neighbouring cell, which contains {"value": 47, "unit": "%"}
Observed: {"value": 56, "unit": "%"}
